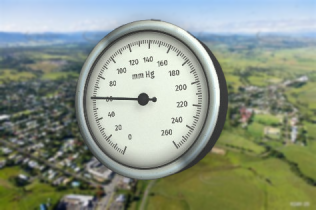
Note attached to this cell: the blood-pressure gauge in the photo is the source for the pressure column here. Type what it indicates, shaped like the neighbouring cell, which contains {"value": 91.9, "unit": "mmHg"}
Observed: {"value": 60, "unit": "mmHg"}
